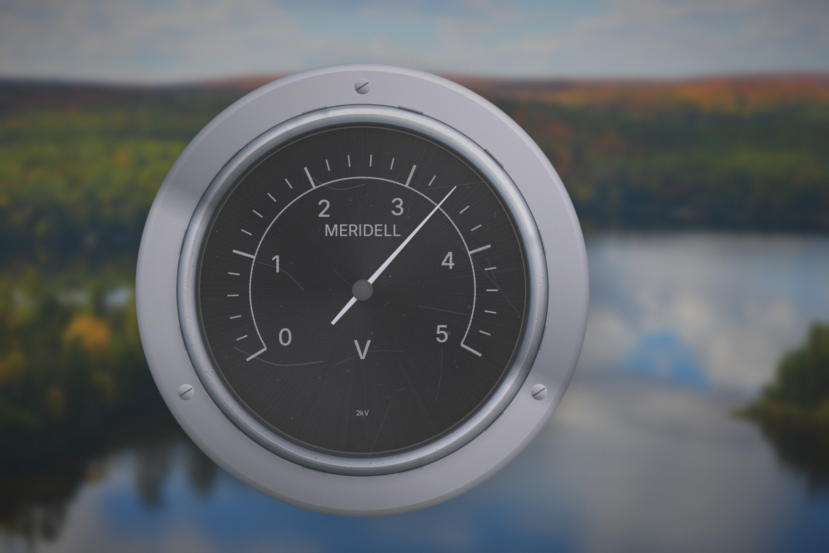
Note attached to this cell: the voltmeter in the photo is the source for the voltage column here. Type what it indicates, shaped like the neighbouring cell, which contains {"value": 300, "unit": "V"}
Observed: {"value": 3.4, "unit": "V"}
